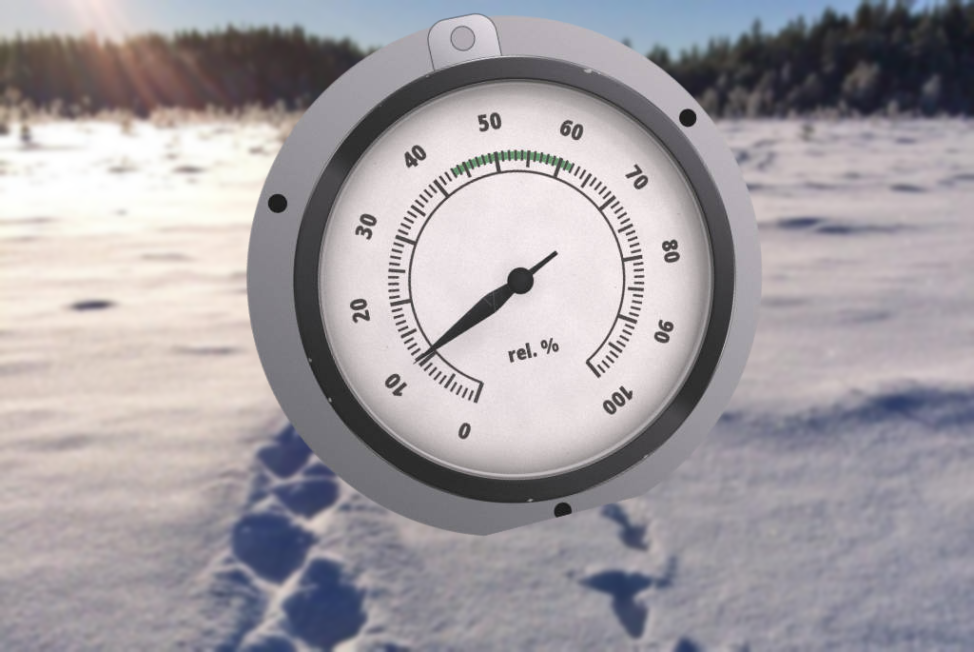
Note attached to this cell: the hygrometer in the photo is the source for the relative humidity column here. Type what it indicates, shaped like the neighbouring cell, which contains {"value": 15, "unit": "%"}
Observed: {"value": 11, "unit": "%"}
